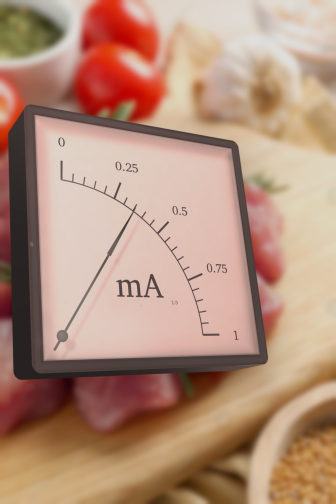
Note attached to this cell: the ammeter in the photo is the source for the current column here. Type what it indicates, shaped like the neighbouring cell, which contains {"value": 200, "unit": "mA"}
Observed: {"value": 0.35, "unit": "mA"}
